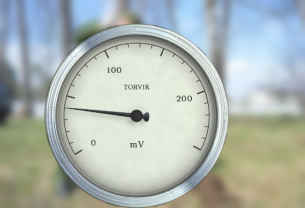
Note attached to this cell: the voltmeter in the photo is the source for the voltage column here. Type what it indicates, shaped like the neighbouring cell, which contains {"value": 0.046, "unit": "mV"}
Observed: {"value": 40, "unit": "mV"}
